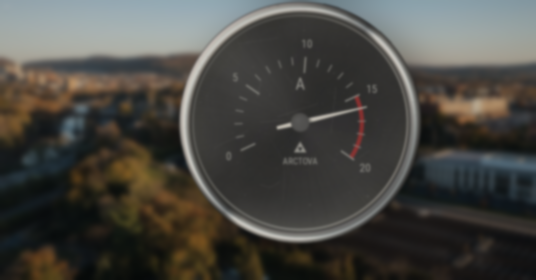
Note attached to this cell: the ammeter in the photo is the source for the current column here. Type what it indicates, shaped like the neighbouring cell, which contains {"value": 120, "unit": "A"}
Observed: {"value": 16, "unit": "A"}
